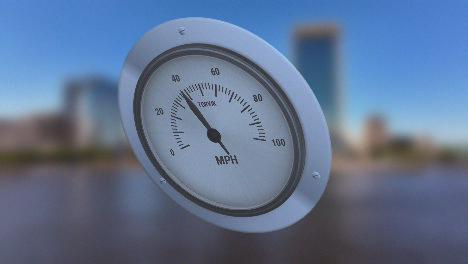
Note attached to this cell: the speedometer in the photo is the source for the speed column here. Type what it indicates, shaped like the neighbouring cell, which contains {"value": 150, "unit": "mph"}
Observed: {"value": 40, "unit": "mph"}
